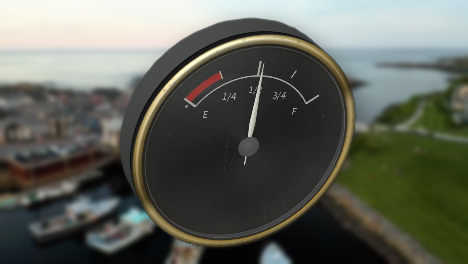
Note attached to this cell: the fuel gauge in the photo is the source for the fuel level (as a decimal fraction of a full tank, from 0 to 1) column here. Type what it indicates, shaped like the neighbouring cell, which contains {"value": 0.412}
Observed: {"value": 0.5}
